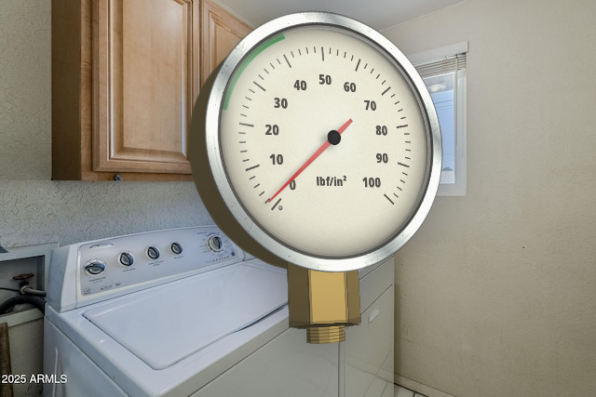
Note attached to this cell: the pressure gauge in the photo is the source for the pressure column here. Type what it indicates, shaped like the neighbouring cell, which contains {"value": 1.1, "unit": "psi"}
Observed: {"value": 2, "unit": "psi"}
